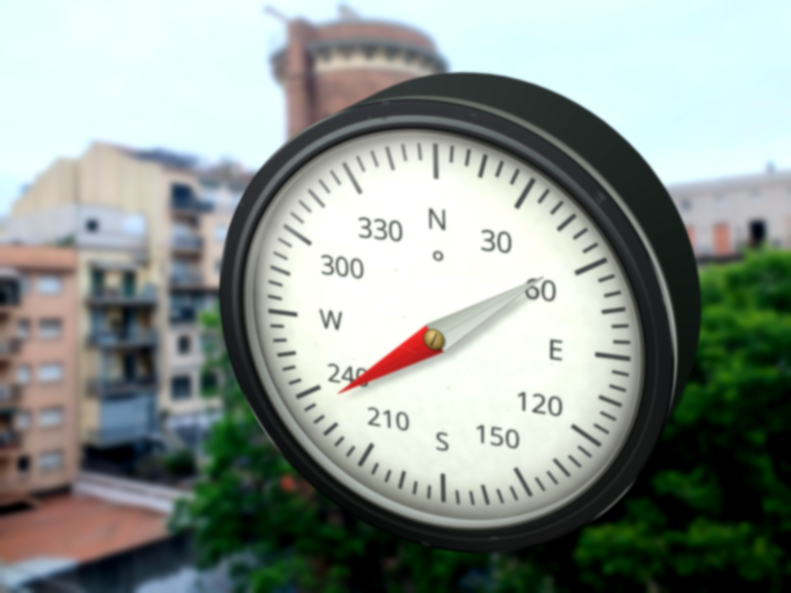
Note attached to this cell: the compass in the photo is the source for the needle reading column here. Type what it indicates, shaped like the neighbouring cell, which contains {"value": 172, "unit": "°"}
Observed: {"value": 235, "unit": "°"}
